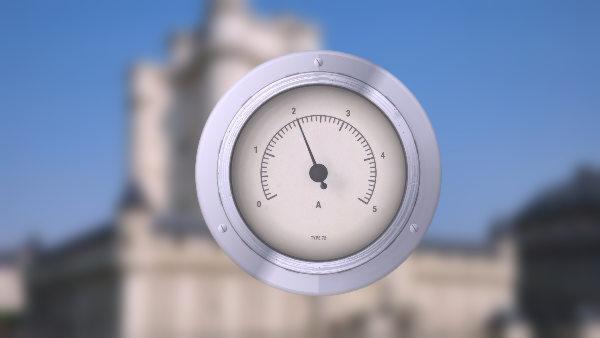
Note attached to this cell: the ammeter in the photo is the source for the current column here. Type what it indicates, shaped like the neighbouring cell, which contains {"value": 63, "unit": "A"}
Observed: {"value": 2, "unit": "A"}
